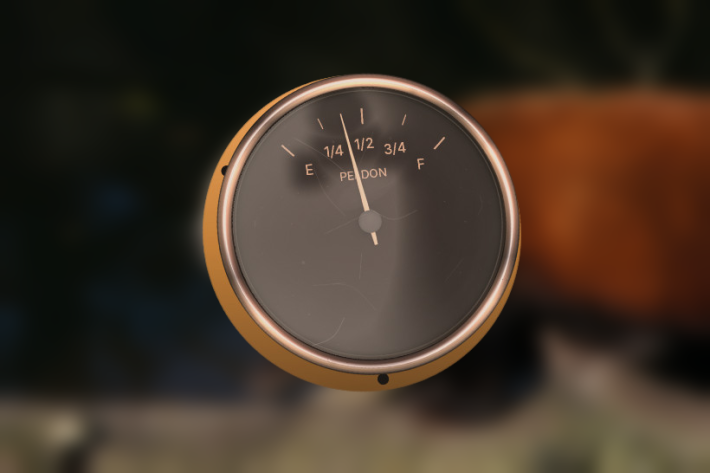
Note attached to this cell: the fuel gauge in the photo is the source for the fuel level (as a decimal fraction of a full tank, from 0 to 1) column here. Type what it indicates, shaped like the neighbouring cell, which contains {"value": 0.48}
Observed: {"value": 0.375}
